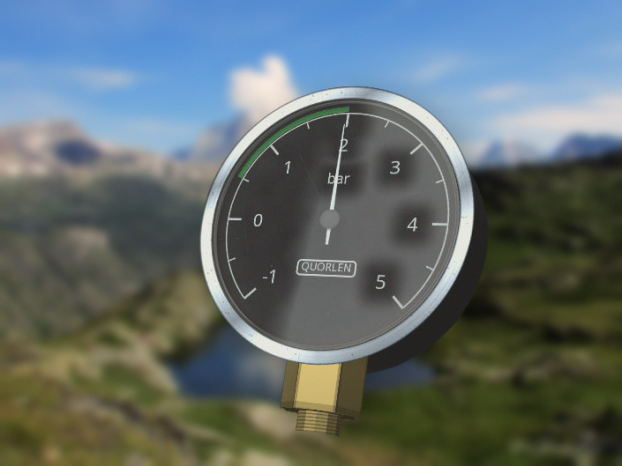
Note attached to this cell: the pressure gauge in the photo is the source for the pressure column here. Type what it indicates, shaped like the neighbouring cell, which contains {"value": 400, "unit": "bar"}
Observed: {"value": 2, "unit": "bar"}
